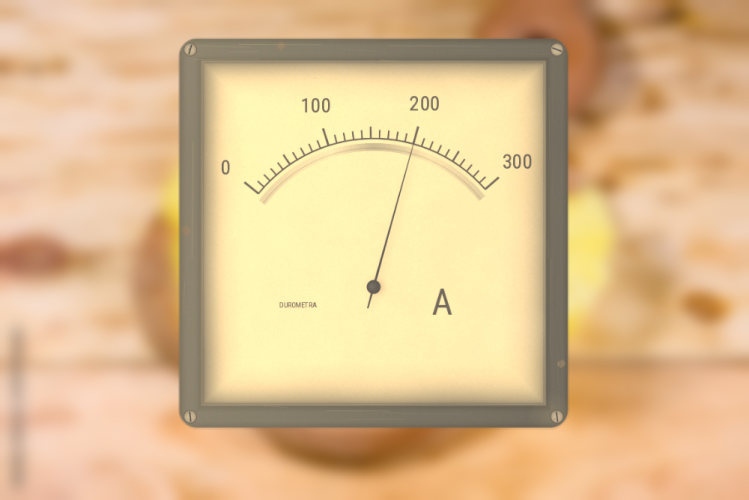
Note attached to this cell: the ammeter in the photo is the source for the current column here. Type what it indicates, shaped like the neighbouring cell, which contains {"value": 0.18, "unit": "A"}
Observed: {"value": 200, "unit": "A"}
